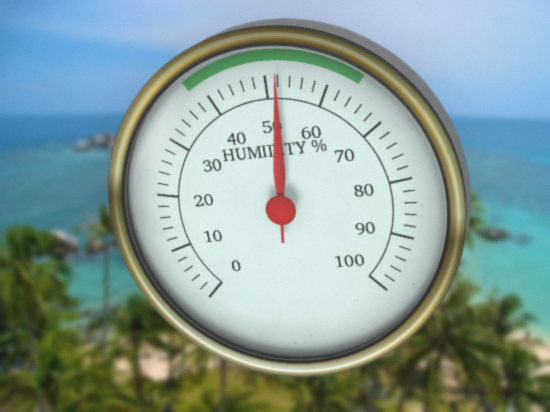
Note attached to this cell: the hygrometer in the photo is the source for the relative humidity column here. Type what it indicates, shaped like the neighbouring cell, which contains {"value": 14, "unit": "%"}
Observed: {"value": 52, "unit": "%"}
